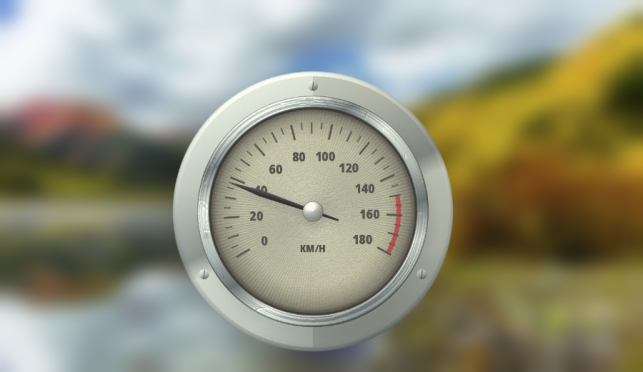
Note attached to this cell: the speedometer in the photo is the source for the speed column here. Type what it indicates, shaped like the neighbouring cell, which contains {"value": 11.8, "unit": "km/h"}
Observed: {"value": 37.5, "unit": "km/h"}
